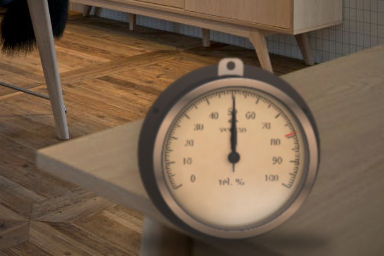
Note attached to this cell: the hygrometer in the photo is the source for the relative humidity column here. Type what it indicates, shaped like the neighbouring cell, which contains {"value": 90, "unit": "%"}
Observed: {"value": 50, "unit": "%"}
